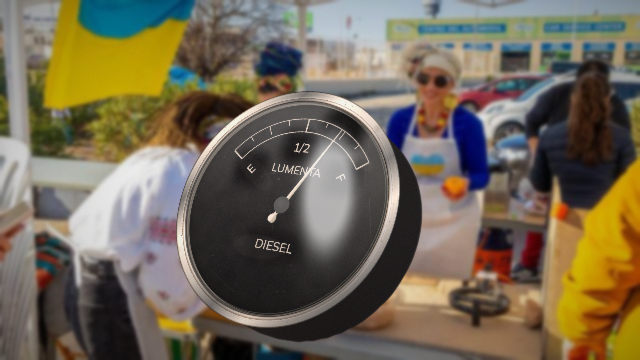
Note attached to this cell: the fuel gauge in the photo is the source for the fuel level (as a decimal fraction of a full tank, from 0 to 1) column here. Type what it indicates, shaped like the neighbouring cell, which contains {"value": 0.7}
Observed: {"value": 0.75}
